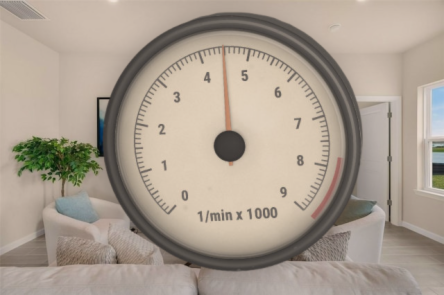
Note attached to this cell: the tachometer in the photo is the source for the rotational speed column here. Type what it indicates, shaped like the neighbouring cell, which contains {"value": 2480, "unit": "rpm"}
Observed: {"value": 4500, "unit": "rpm"}
